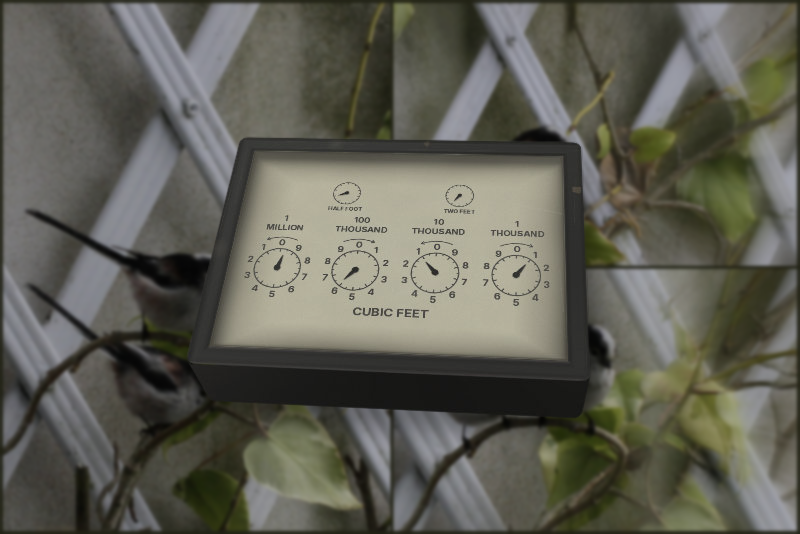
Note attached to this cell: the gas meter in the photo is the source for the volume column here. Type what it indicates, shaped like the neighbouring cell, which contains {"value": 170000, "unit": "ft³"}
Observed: {"value": 961100, "unit": "ft³"}
